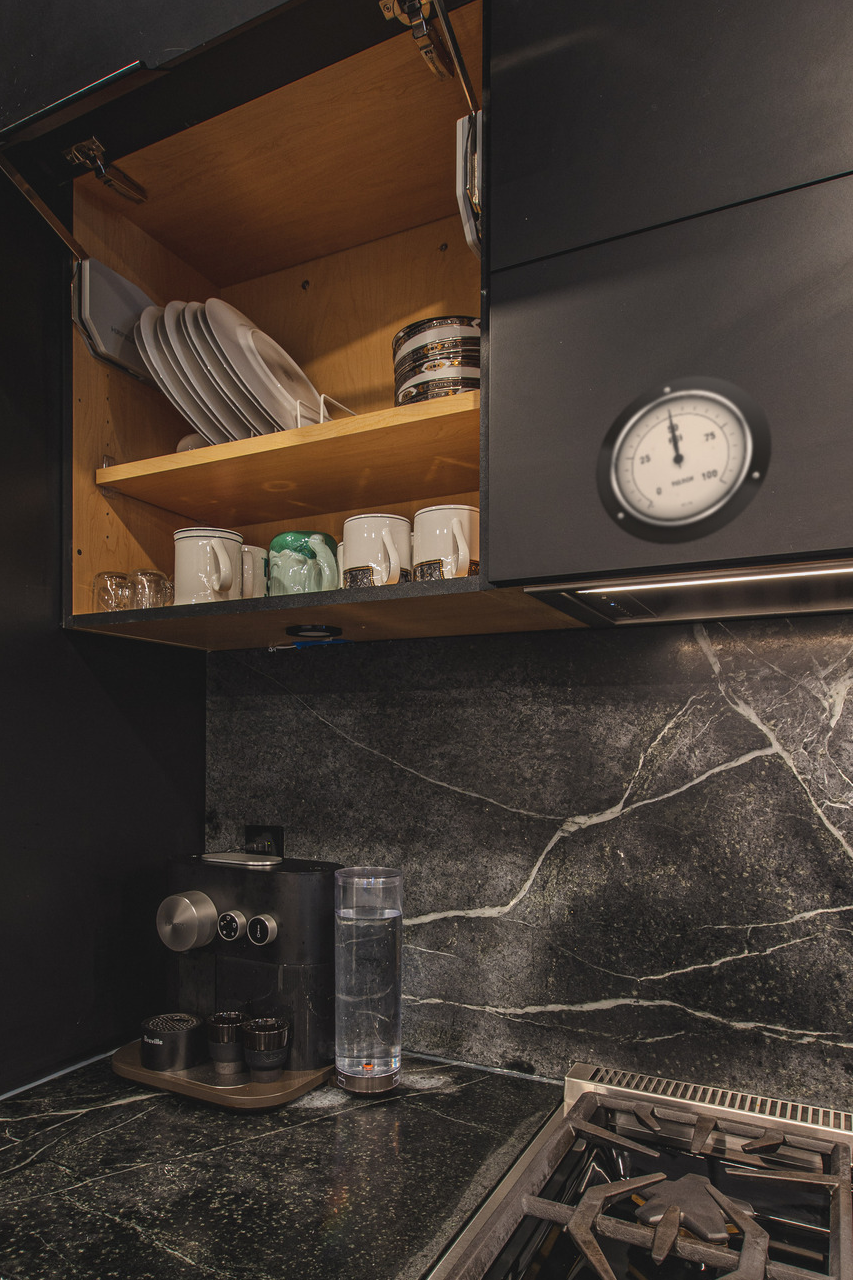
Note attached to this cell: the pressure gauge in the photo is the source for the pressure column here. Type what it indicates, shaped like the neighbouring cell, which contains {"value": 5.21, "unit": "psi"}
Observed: {"value": 50, "unit": "psi"}
